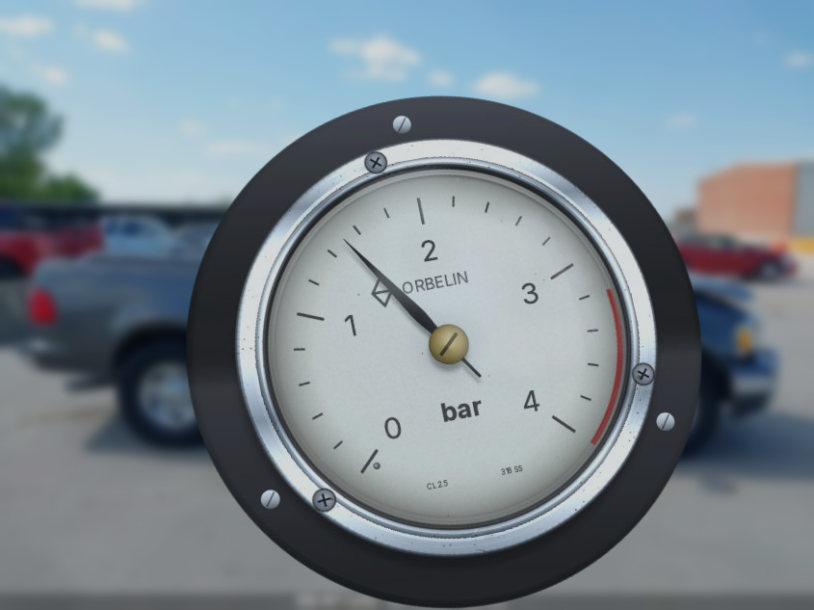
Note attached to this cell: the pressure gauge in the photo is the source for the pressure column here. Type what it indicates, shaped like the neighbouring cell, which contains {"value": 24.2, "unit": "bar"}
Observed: {"value": 1.5, "unit": "bar"}
